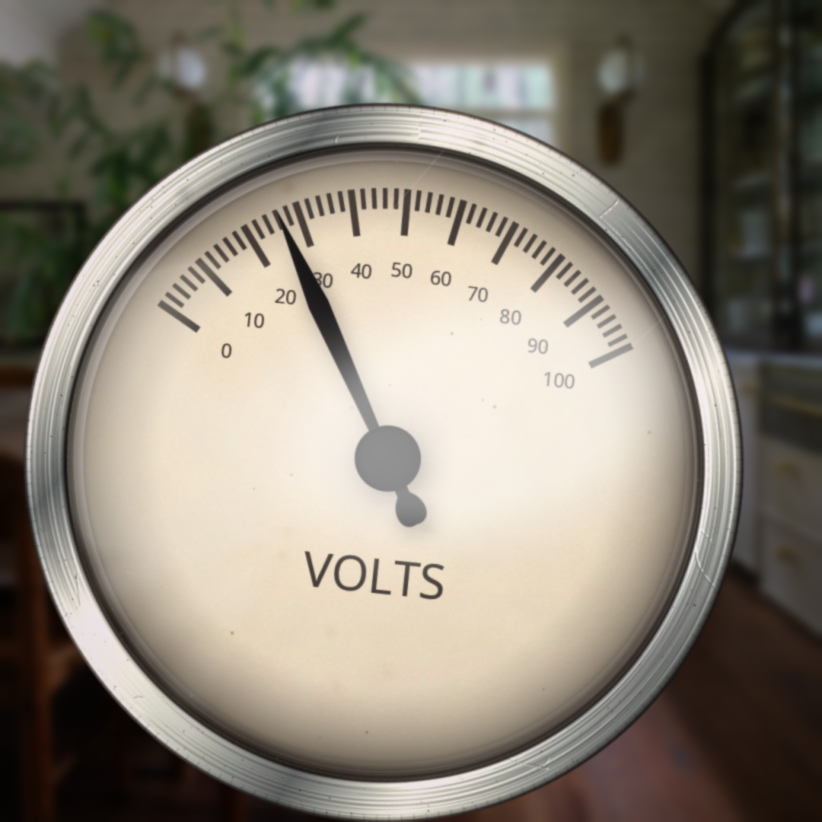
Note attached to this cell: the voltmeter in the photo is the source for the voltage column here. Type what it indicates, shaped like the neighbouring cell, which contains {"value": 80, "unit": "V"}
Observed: {"value": 26, "unit": "V"}
